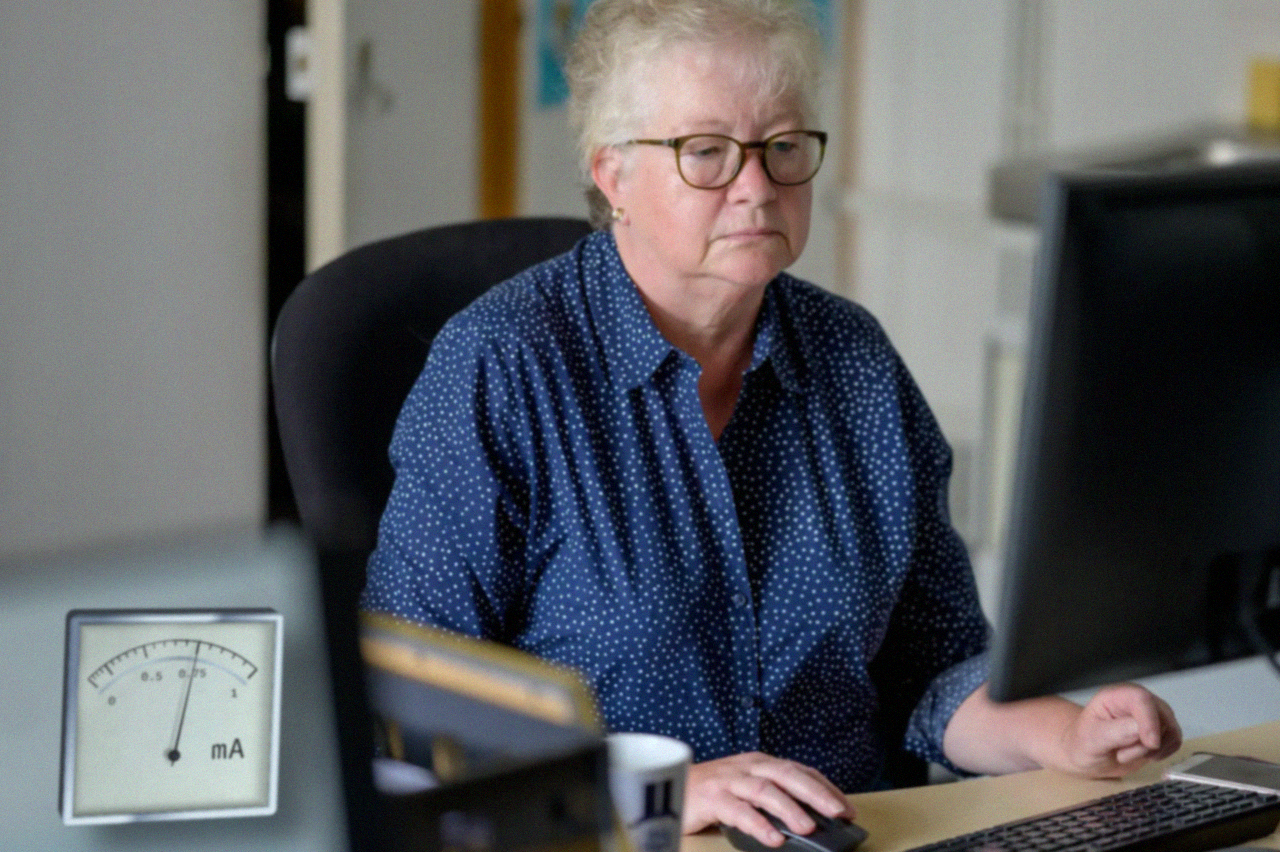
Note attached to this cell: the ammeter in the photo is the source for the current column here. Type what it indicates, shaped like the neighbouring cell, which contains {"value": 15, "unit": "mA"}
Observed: {"value": 0.75, "unit": "mA"}
